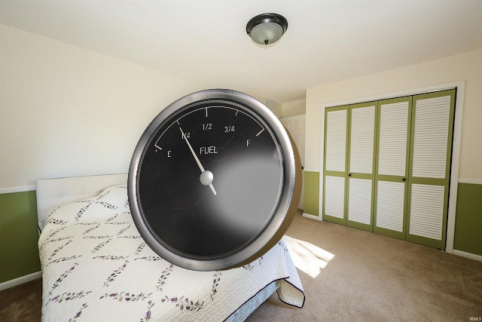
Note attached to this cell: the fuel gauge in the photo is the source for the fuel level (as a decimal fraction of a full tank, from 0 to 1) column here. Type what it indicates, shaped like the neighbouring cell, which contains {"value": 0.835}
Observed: {"value": 0.25}
